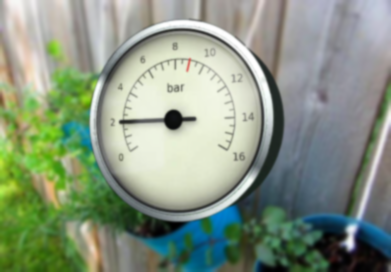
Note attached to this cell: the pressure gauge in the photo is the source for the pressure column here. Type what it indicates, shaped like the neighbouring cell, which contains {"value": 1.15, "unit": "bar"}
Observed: {"value": 2, "unit": "bar"}
